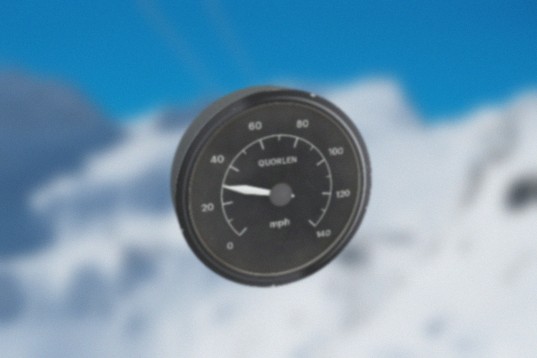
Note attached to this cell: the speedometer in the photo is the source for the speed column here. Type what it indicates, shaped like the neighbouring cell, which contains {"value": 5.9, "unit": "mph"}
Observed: {"value": 30, "unit": "mph"}
